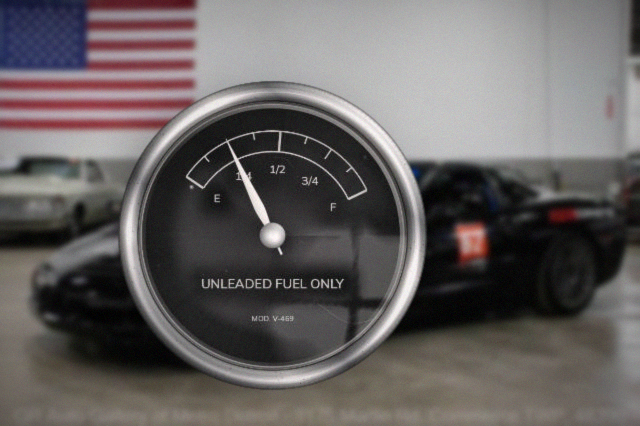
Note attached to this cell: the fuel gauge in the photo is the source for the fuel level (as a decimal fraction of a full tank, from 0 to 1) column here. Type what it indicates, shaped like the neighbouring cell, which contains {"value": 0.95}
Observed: {"value": 0.25}
